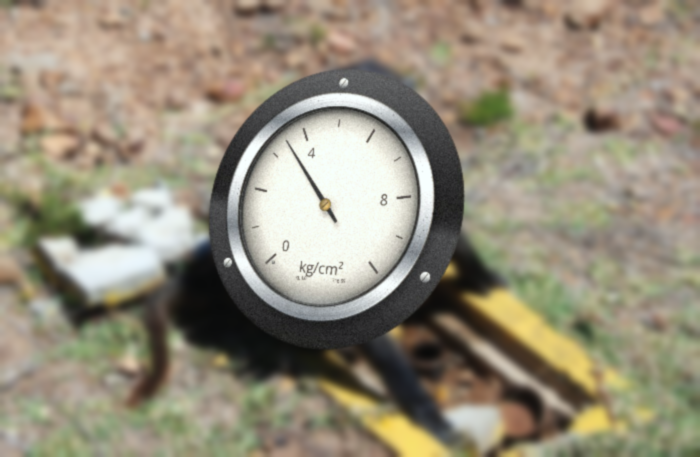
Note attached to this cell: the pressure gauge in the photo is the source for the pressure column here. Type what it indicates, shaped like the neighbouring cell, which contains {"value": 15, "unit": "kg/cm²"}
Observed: {"value": 3.5, "unit": "kg/cm²"}
